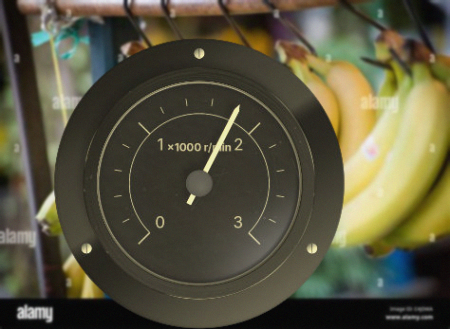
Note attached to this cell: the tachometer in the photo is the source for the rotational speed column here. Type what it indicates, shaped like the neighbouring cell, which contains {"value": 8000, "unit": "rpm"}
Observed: {"value": 1800, "unit": "rpm"}
